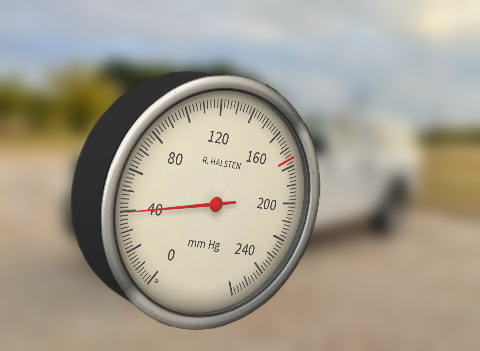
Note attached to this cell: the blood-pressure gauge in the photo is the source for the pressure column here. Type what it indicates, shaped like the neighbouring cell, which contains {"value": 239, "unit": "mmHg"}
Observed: {"value": 40, "unit": "mmHg"}
